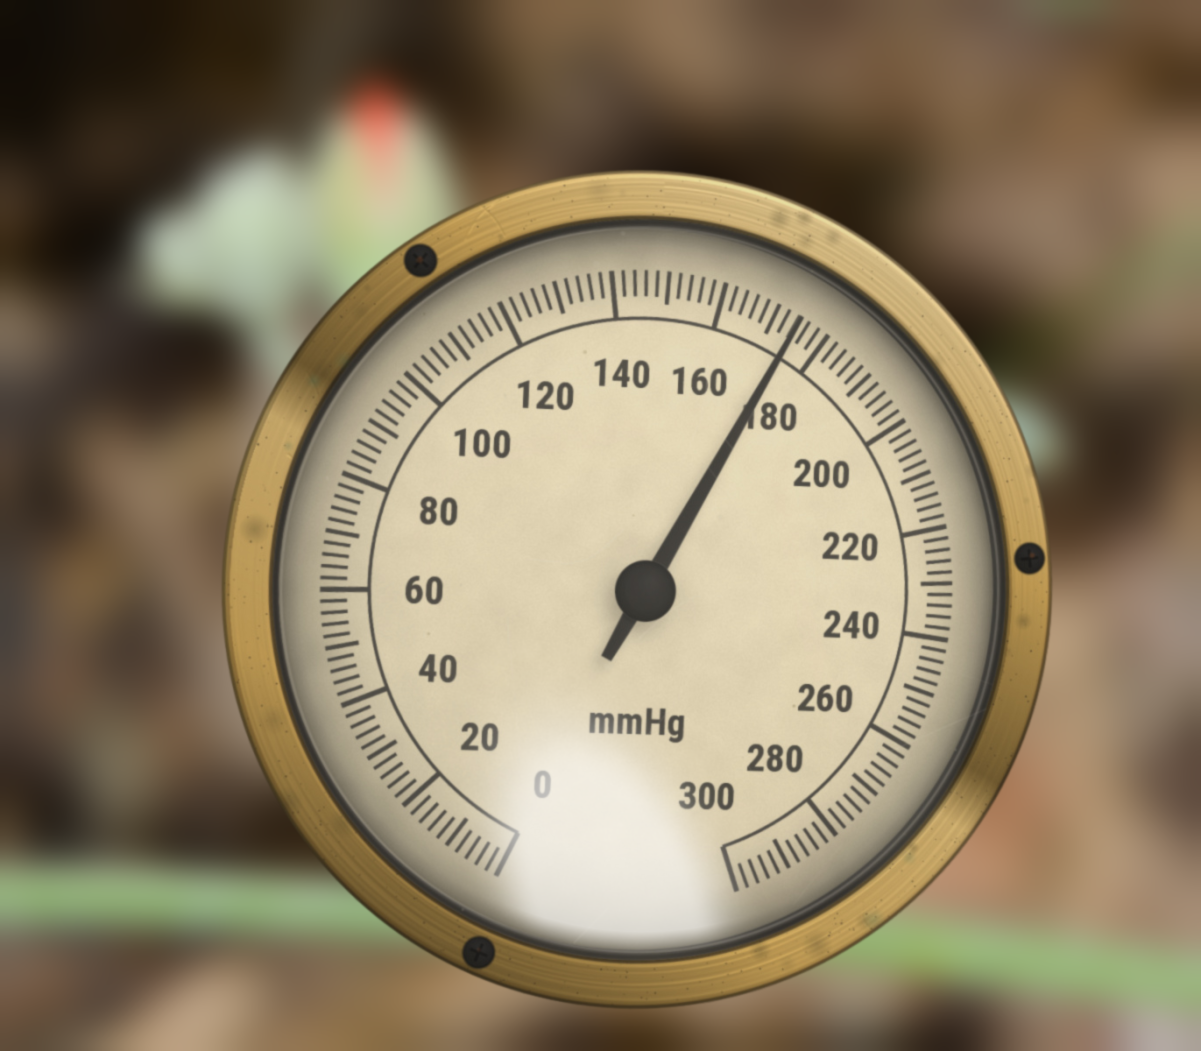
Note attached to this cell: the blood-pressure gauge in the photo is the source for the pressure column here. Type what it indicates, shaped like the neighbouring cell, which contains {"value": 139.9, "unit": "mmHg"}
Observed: {"value": 174, "unit": "mmHg"}
